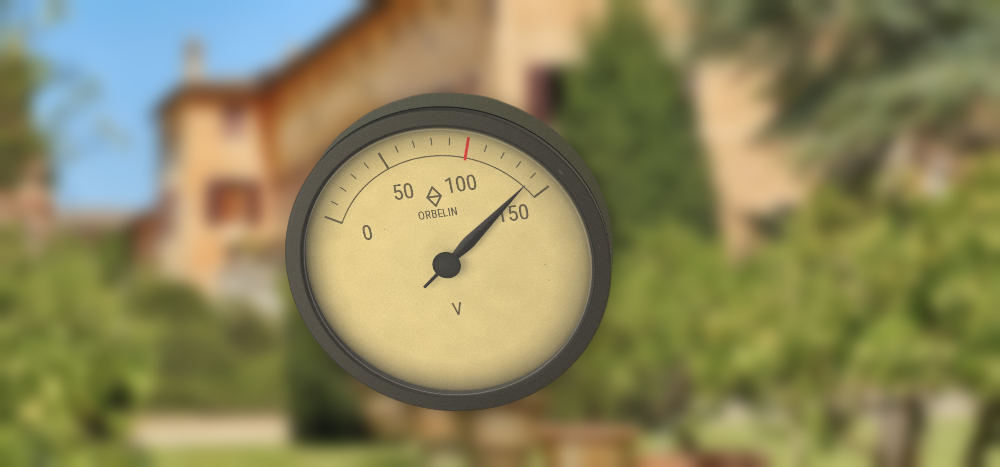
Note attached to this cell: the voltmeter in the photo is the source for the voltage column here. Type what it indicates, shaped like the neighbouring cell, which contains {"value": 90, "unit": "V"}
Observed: {"value": 140, "unit": "V"}
